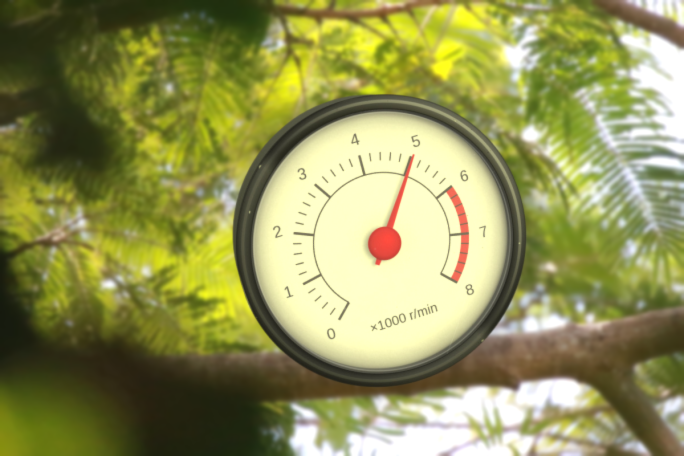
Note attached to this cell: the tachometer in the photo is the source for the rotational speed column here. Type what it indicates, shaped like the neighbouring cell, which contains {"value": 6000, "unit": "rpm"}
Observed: {"value": 5000, "unit": "rpm"}
